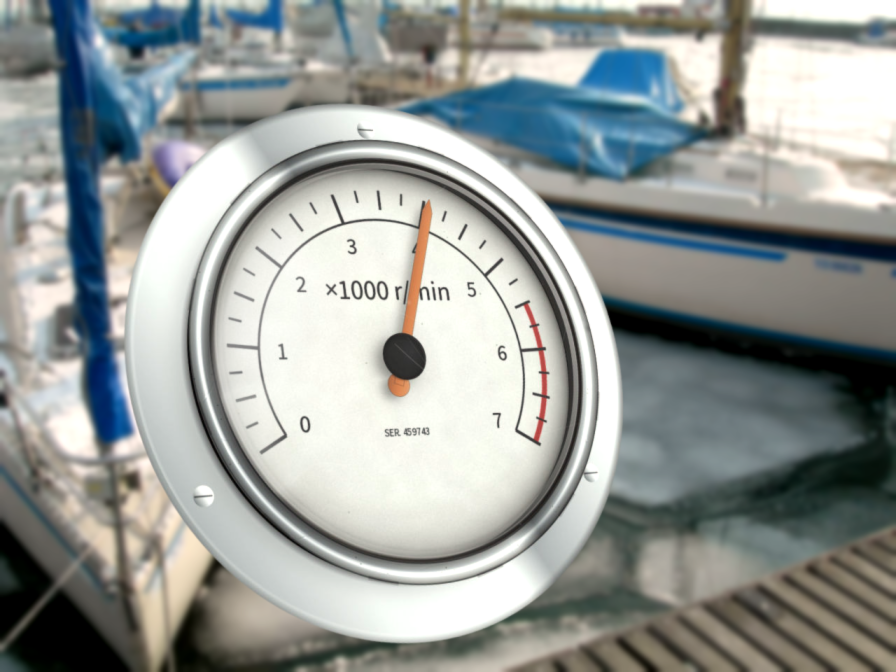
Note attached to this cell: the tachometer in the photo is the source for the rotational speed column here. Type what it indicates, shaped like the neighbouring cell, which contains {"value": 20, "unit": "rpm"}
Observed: {"value": 4000, "unit": "rpm"}
